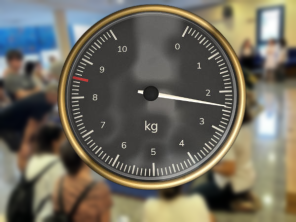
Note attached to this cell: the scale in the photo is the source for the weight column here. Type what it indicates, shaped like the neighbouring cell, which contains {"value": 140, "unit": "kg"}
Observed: {"value": 2.4, "unit": "kg"}
